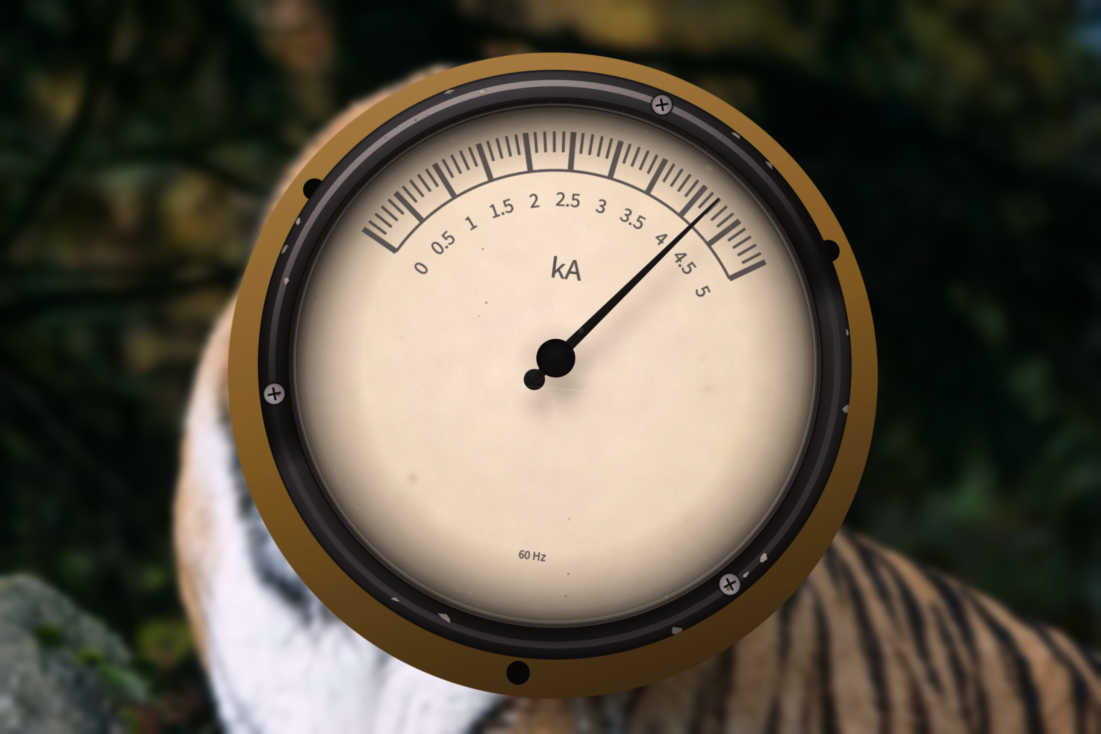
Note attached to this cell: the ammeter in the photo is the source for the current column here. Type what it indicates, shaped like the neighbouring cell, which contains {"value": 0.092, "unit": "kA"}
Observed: {"value": 4.2, "unit": "kA"}
